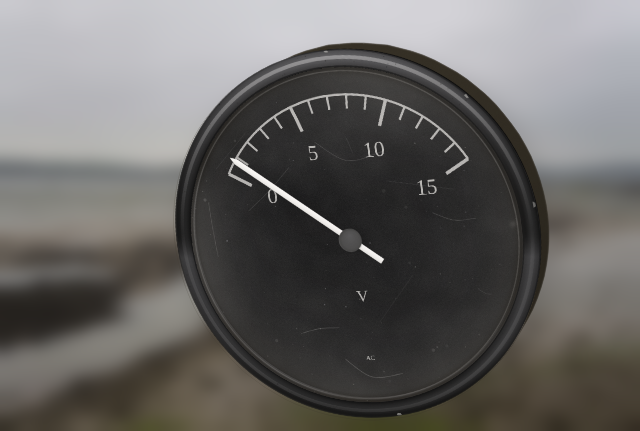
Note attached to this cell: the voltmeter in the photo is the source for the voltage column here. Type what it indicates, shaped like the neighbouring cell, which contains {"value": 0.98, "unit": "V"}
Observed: {"value": 1, "unit": "V"}
